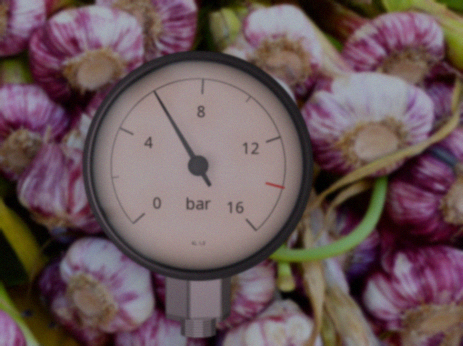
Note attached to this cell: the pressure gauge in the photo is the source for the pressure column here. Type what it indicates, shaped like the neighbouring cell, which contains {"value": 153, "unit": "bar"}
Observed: {"value": 6, "unit": "bar"}
